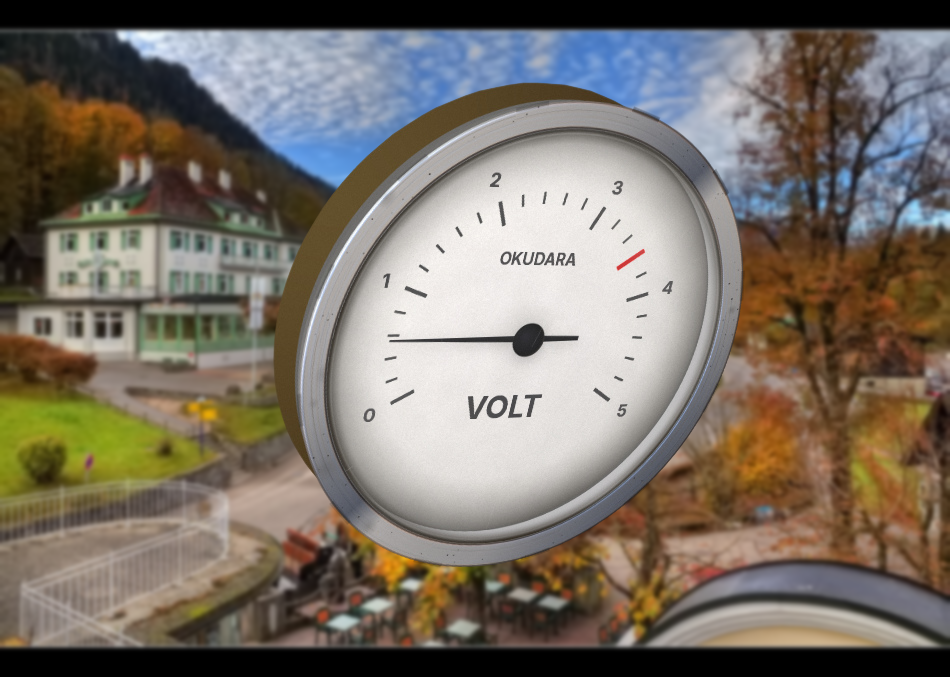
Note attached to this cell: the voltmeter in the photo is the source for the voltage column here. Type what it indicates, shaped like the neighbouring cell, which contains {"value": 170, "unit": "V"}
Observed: {"value": 0.6, "unit": "V"}
